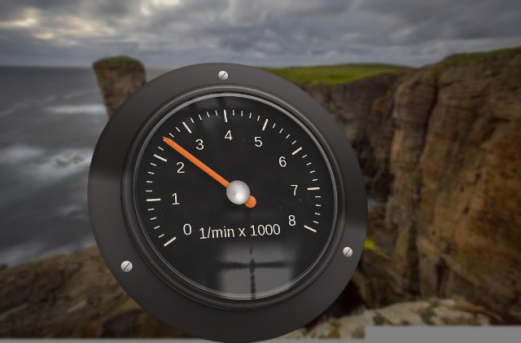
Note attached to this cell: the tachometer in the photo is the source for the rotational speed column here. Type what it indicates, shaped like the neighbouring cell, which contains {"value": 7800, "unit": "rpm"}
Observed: {"value": 2400, "unit": "rpm"}
